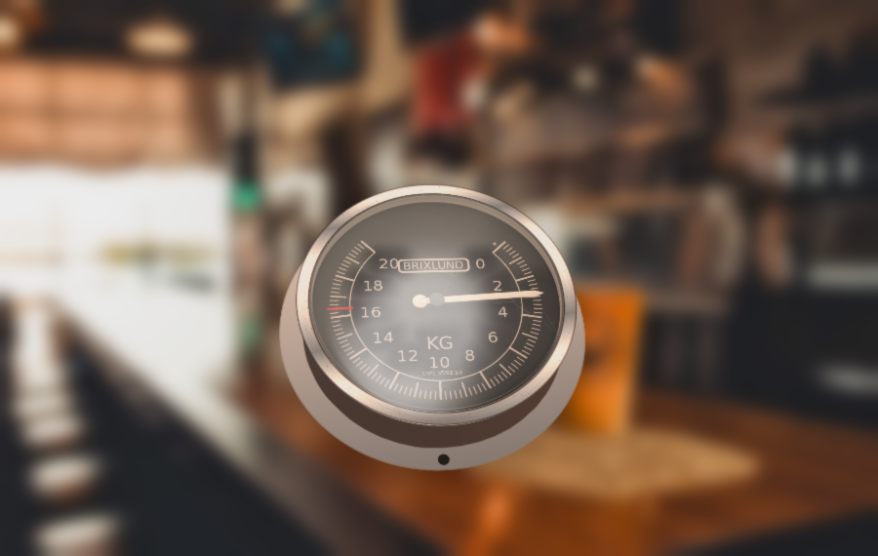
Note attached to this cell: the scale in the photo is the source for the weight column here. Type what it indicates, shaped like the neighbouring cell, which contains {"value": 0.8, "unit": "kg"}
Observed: {"value": 3, "unit": "kg"}
